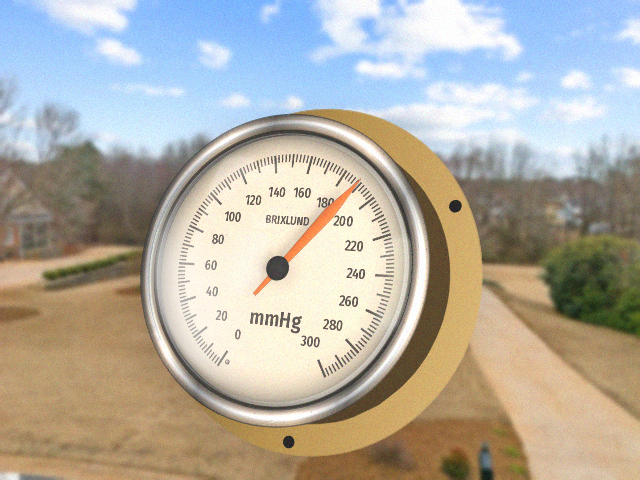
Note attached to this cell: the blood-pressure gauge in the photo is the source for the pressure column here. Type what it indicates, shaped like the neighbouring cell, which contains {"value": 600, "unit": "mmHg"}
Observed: {"value": 190, "unit": "mmHg"}
